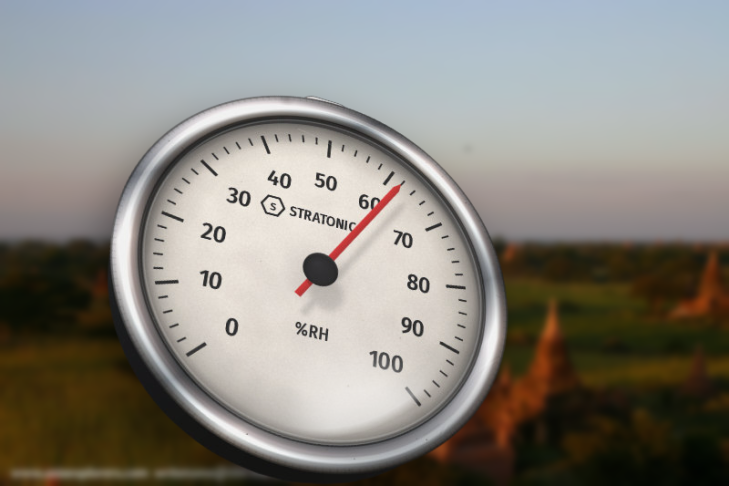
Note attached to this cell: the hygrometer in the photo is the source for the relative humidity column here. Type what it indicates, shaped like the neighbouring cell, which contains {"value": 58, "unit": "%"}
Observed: {"value": 62, "unit": "%"}
